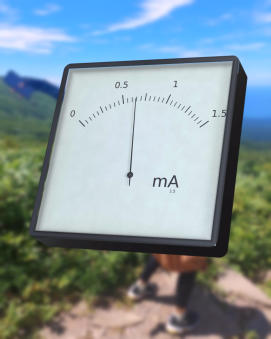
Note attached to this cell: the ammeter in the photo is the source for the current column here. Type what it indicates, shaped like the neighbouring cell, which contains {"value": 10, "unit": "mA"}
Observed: {"value": 0.65, "unit": "mA"}
